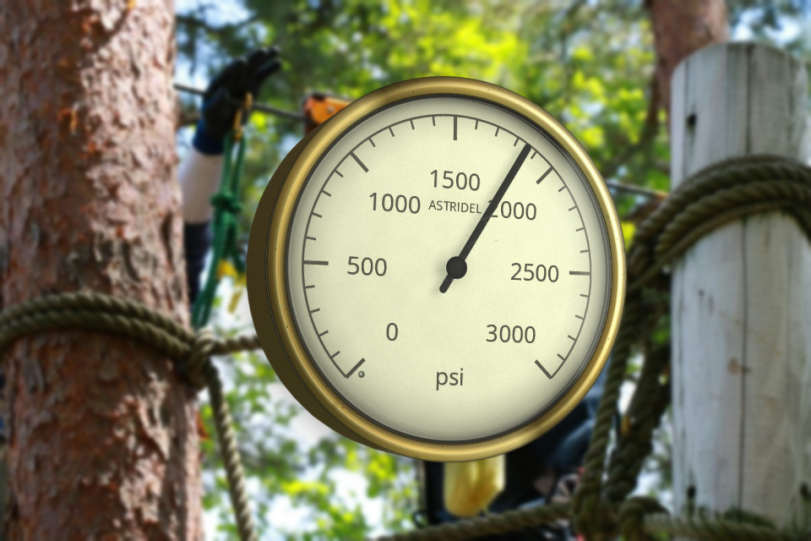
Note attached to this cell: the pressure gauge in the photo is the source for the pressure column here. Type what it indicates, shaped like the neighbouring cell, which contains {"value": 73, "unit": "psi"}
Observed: {"value": 1850, "unit": "psi"}
